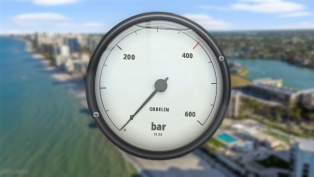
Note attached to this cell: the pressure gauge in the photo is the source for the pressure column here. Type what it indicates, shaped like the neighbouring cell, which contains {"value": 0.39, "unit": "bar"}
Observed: {"value": 0, "unit": "bar"}
